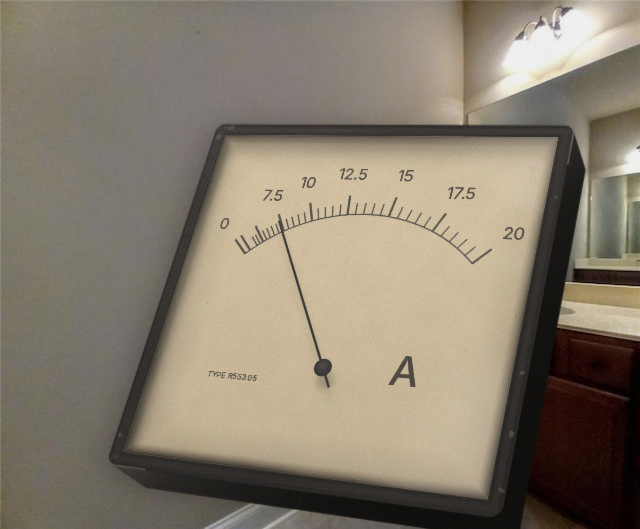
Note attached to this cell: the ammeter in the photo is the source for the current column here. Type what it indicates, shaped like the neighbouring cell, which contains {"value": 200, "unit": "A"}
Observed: {"value": 7.5, "unit": "A"}
